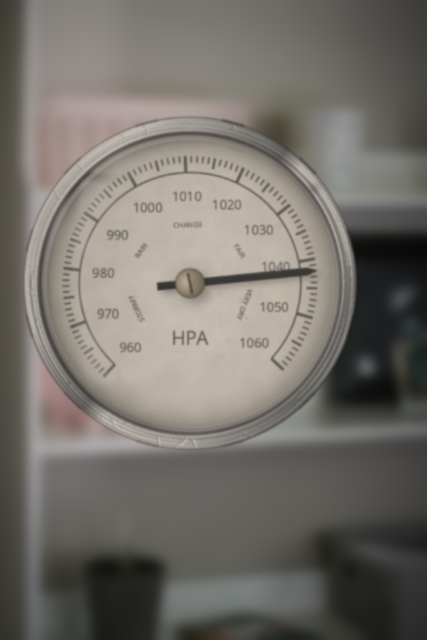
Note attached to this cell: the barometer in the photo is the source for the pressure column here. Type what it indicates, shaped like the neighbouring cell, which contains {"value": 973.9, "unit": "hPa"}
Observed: {"value": 1042, "unit": "hPa"}
